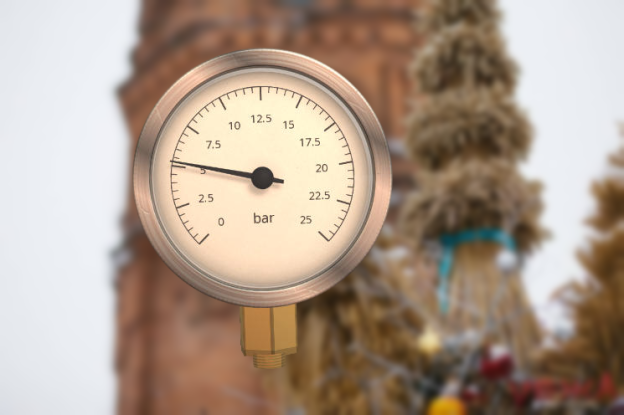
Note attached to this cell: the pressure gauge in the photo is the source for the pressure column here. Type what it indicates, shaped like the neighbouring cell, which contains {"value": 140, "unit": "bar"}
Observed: {"value": 5.25, "unit": "bar"}
